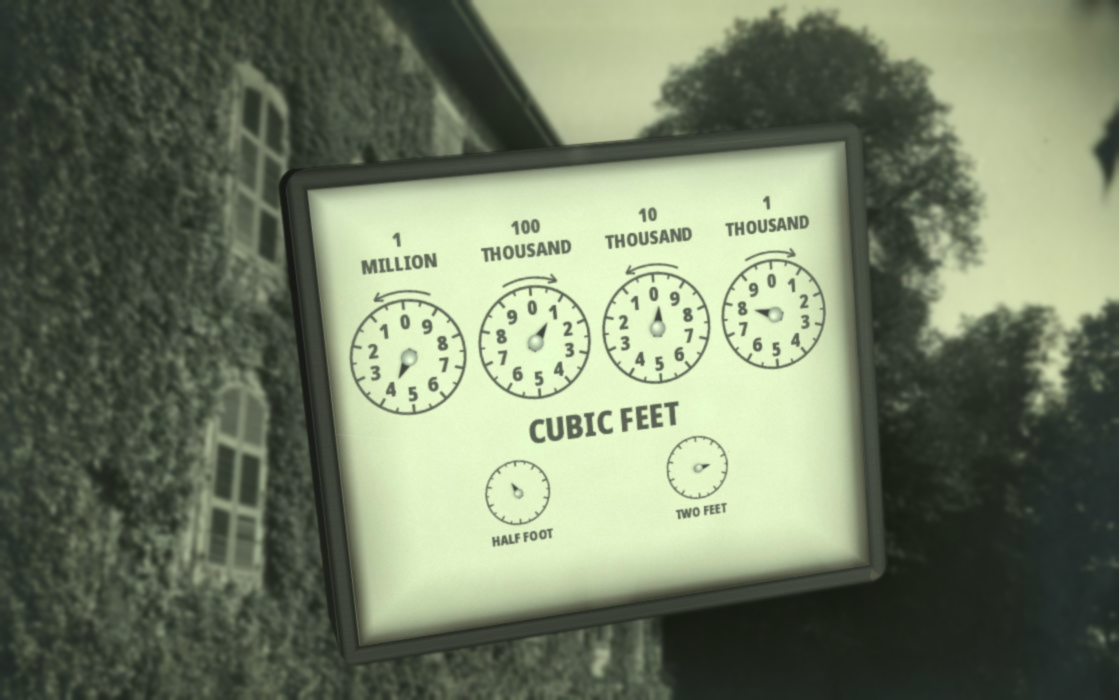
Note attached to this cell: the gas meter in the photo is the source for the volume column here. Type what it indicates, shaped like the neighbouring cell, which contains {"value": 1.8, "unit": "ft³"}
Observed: {"value": 409800, "unit": "ft³"}
